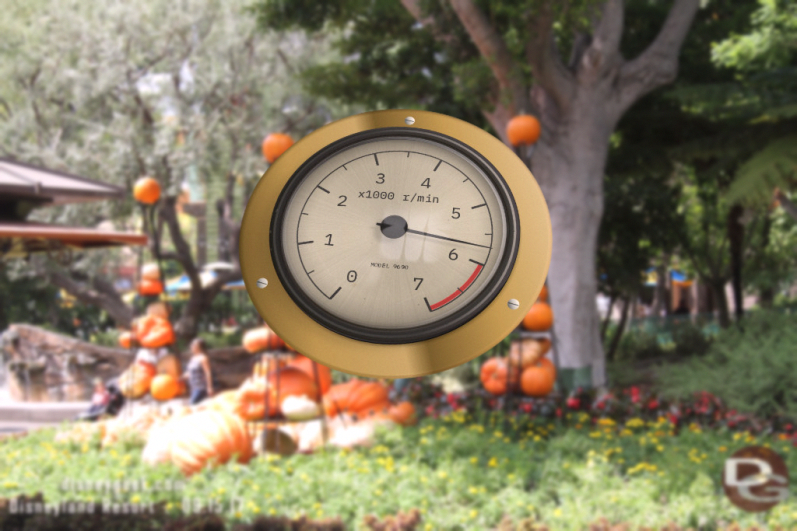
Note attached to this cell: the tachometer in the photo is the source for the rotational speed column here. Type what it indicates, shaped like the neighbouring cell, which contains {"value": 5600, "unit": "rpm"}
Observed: {"value": 5750, "unit": "rpm"}
